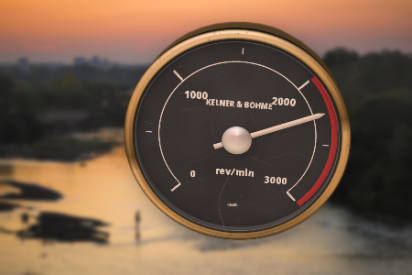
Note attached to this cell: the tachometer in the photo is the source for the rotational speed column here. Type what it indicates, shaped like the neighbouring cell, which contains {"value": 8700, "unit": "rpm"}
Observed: {"value": 2250, "unit": "rpm"}
